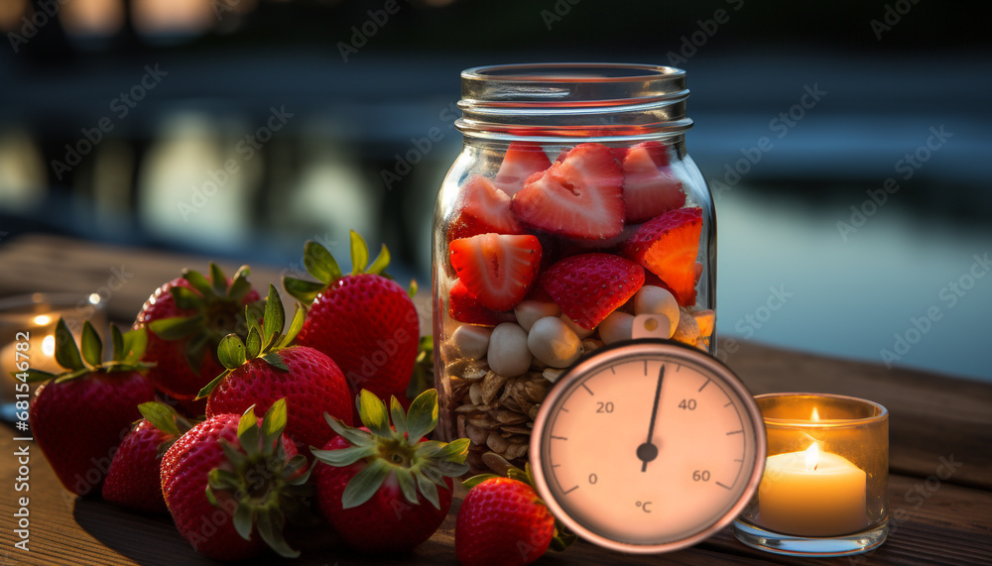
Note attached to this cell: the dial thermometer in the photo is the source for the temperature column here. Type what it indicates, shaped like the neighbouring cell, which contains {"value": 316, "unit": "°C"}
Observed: {"value": 32.5, "unit": "°C"}
